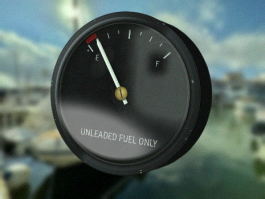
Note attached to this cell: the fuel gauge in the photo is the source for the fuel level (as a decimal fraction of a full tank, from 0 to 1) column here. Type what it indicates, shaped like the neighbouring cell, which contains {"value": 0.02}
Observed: {"value": 0.125}
